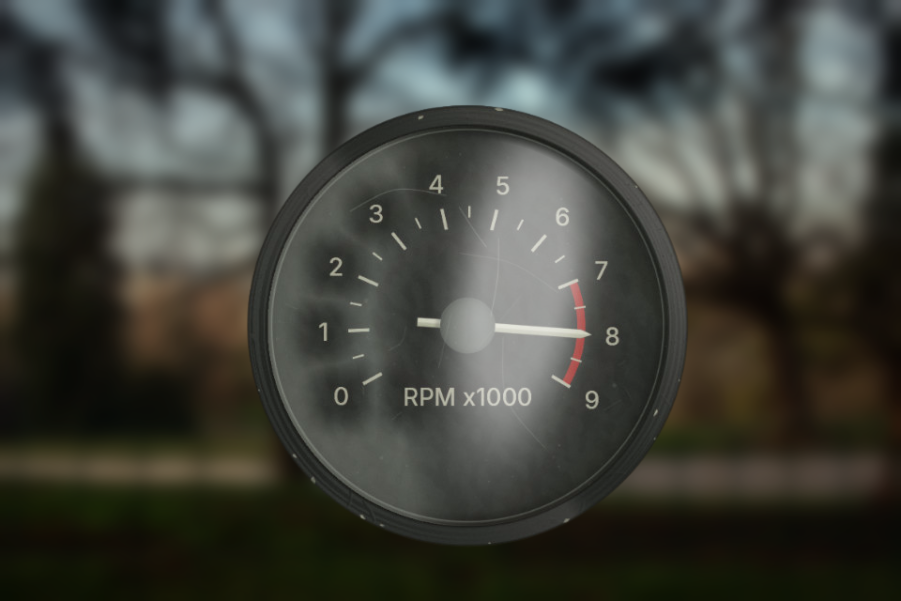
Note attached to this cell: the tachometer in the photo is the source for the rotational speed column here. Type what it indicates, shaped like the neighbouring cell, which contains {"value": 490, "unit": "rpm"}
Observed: {"value": 8000, "unit": "rpm"}
